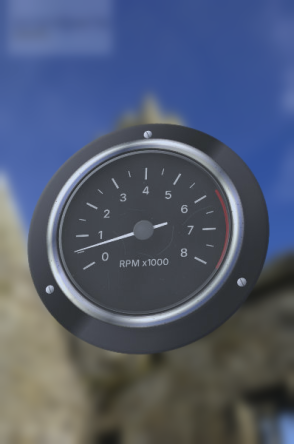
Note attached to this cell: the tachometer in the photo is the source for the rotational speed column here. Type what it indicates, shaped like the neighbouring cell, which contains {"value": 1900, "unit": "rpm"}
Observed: {"value": 500, "unit": "rpm"}
